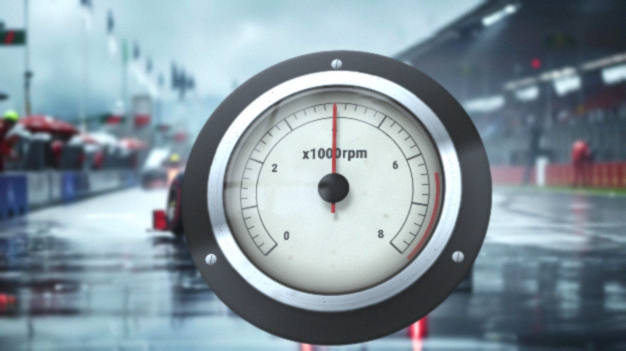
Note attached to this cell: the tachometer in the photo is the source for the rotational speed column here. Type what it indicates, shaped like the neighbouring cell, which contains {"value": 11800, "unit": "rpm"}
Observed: {"value": 4000, "unit": "rpm"}
